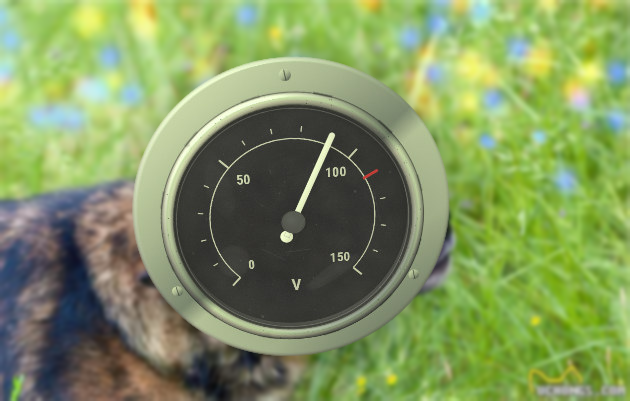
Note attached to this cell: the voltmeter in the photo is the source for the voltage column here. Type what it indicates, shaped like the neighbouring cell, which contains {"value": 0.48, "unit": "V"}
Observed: {"value": 90, "unit": "V"}
